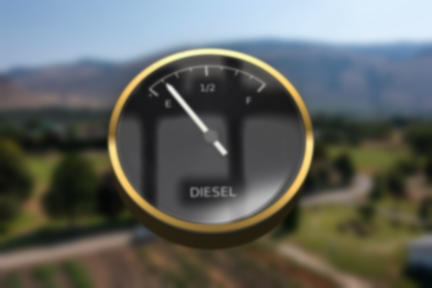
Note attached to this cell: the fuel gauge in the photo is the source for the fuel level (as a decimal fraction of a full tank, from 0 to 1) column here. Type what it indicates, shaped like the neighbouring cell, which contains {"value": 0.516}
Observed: {"value": 0.125}
